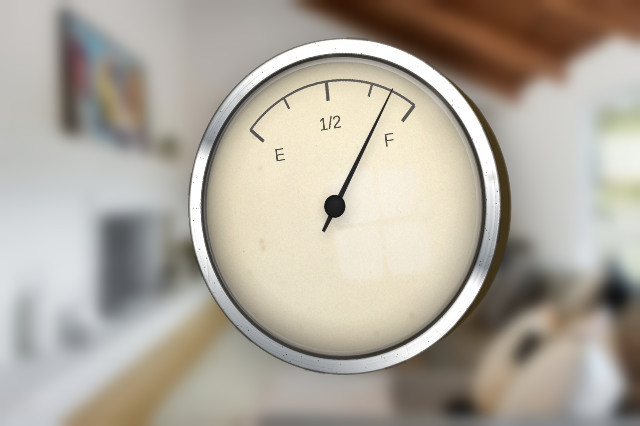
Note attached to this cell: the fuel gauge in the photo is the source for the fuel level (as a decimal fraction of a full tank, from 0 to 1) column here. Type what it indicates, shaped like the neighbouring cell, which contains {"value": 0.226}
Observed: {"value": 0.875}
